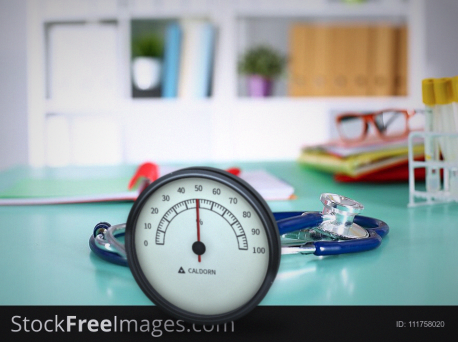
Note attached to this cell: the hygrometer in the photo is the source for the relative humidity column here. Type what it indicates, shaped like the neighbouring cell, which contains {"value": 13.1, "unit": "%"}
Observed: {"value": 50, "unit": "%"}
